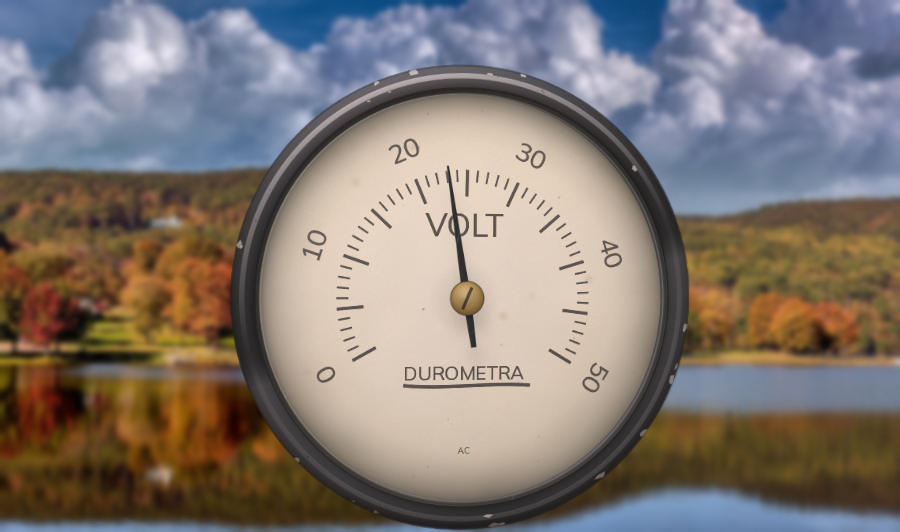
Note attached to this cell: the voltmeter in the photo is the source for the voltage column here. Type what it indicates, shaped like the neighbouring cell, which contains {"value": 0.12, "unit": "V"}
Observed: {"value": 23, "unit": "V"}
